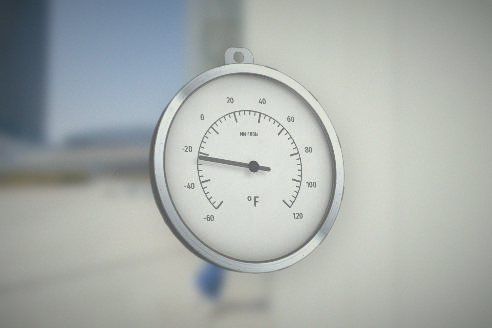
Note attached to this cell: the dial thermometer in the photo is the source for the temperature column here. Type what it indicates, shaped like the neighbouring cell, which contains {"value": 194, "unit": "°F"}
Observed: {"value": -24, "unit": "°F"}
